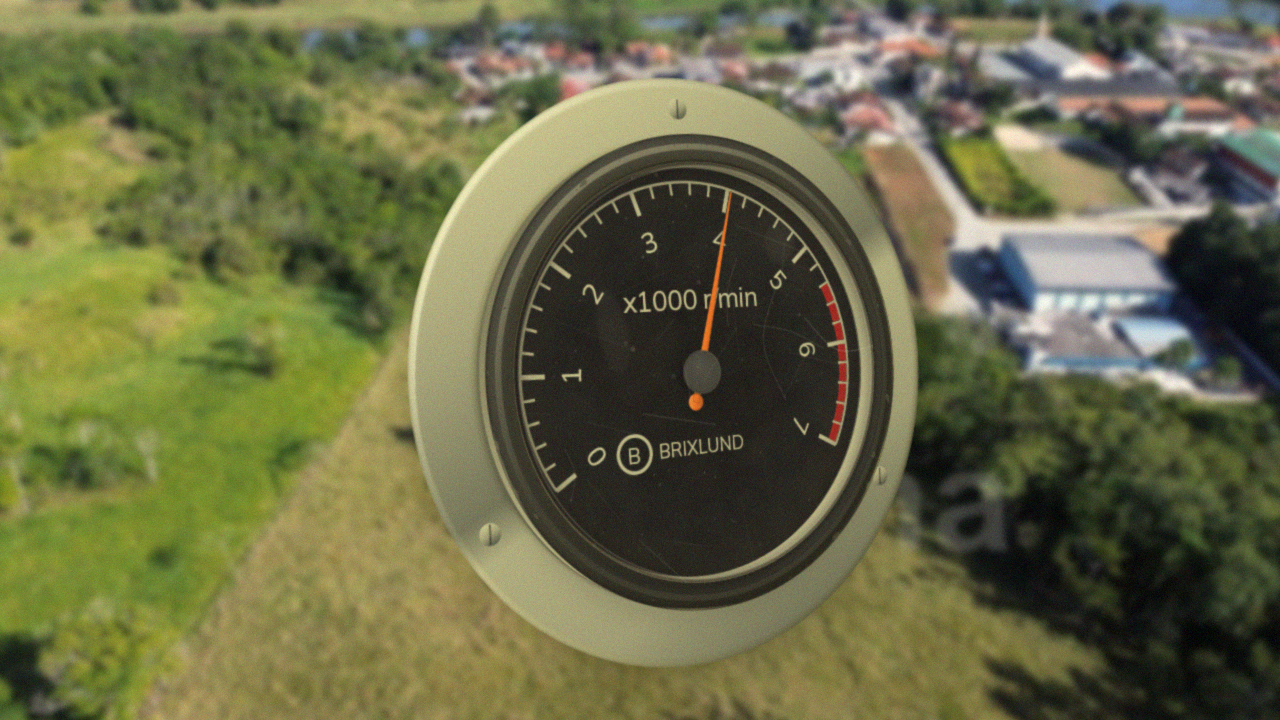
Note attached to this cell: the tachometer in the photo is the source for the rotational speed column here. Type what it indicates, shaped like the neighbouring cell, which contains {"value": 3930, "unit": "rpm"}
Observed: {"value": 4000, "unit": "rpm"}
